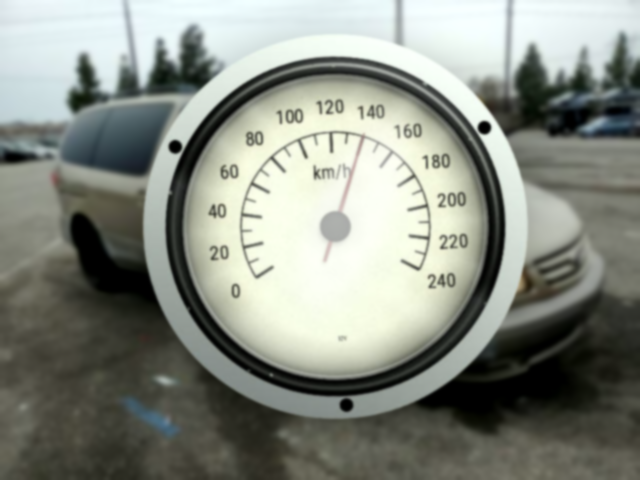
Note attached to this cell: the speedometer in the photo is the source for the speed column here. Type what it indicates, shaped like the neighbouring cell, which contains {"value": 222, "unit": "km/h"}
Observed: {"value": 140, "unit": "km/h"}
